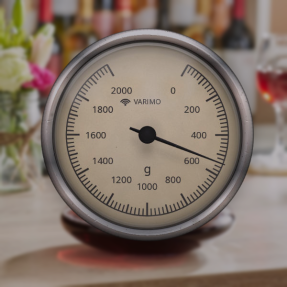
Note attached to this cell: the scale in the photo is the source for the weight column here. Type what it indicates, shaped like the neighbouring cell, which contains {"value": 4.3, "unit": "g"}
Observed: {"value": 540, "unit": "g"}
